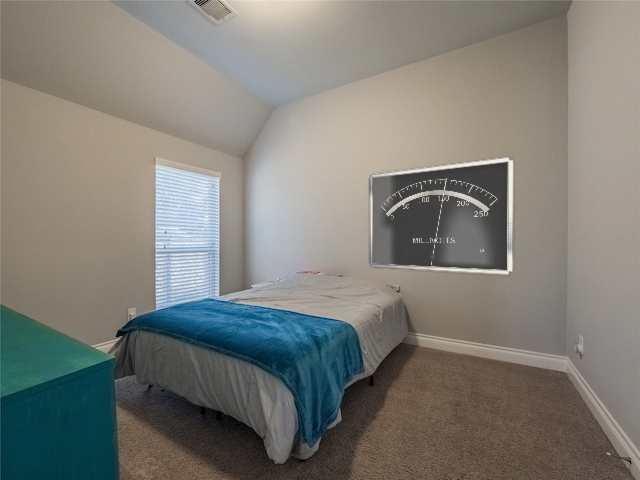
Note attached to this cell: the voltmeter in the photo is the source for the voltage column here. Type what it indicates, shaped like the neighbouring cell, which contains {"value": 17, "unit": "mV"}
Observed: {"value": 150, "unit": "mV"}
